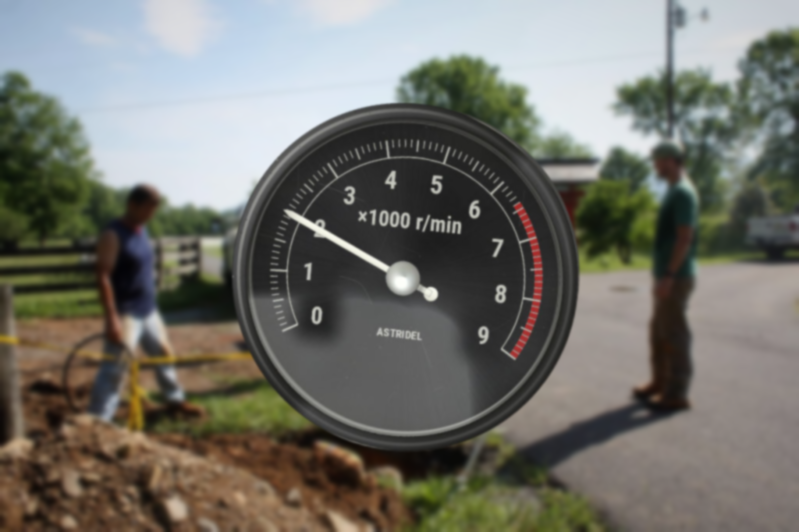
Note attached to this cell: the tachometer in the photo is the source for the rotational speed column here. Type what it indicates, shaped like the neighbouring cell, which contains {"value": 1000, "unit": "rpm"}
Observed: {"value": 2000, "unit": "rpm"}
